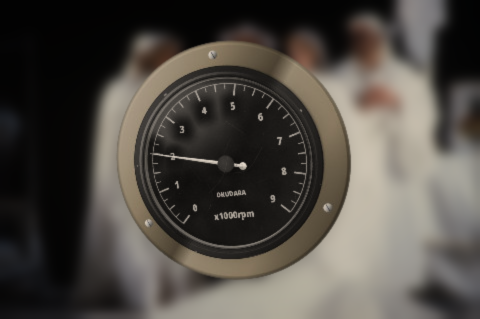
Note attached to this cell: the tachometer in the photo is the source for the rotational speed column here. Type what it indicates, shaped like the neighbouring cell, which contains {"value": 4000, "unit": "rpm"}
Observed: {"value": 2000, "unit": "rpm"}
